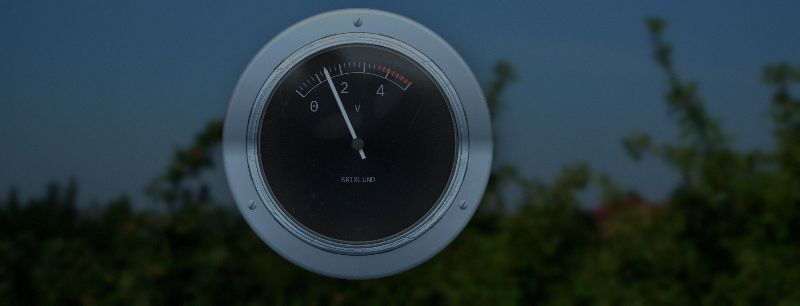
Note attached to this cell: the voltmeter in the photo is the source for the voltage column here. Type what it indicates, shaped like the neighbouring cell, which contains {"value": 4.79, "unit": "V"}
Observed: {"value": 1.4, "unit": "V"}
